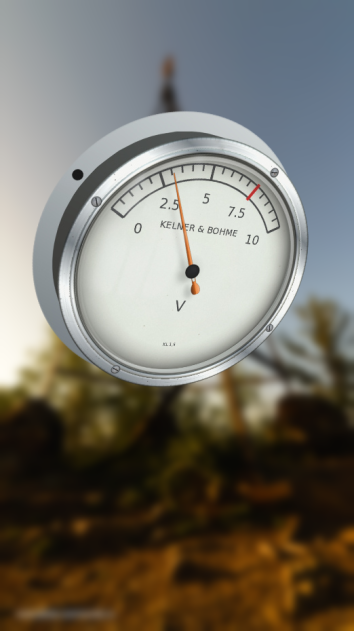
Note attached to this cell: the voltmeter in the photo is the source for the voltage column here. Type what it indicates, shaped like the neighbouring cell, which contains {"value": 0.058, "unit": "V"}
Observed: {"value": 3, "unit": "V"}
